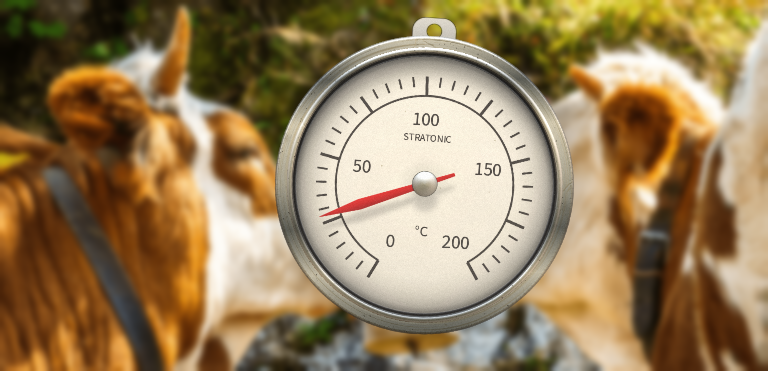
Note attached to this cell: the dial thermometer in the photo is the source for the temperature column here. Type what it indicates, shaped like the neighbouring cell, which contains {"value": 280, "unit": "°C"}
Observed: {"value": 27.5, "unit": "°C"}
